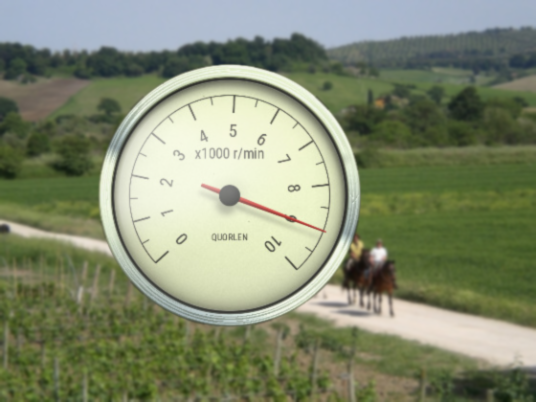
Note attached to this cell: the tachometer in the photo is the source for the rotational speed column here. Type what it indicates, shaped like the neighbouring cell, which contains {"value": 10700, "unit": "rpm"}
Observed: {"value": 9000, "unit": "rpm"}
